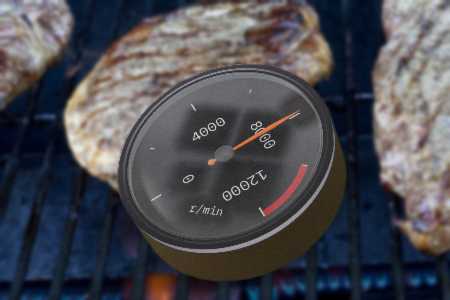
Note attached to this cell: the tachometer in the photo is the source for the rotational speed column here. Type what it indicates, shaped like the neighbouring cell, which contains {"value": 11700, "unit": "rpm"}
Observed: {"value": 8000, "unit": "rpm"}
